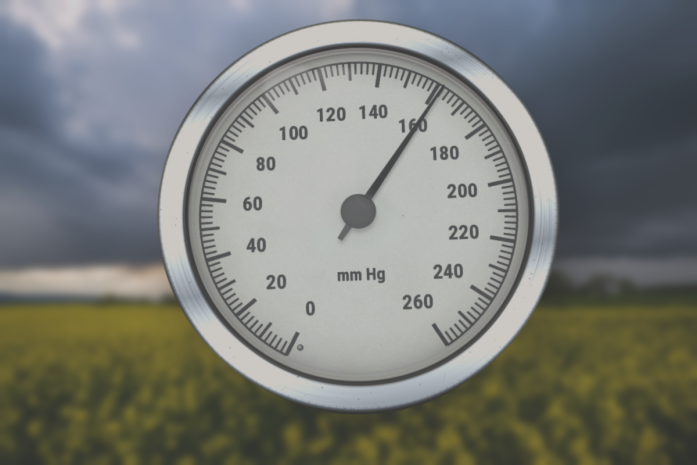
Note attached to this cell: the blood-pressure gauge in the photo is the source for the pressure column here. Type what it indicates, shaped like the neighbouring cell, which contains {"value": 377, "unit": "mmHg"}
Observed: {"value": 162, "unit": "mmHg"}
